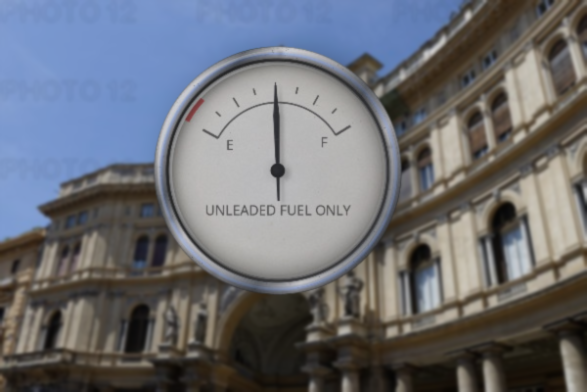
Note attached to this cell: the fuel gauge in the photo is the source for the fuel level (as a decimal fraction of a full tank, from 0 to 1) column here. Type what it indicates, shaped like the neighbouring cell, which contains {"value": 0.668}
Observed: {"value": 0.5}
